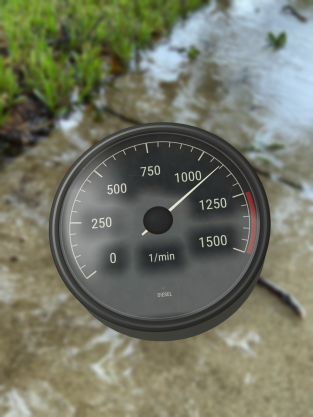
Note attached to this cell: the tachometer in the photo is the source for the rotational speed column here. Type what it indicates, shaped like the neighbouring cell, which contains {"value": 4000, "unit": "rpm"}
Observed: {"value": 1100, "unit": "rpm"}
